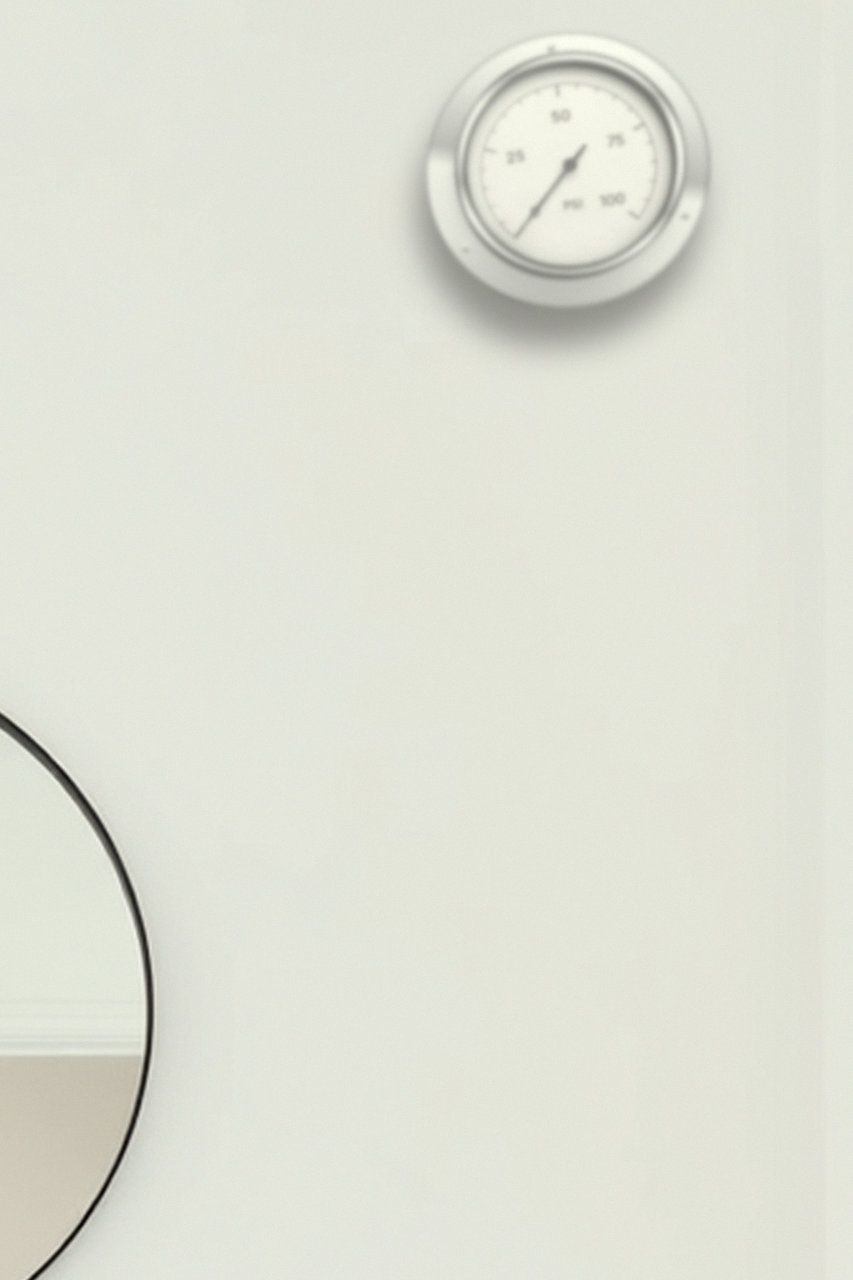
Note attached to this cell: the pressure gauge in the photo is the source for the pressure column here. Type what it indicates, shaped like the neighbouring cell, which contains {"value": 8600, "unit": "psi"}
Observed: {"value": 0, "unit": "psi"}
